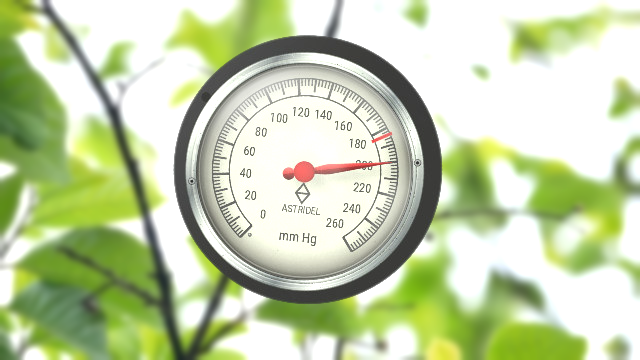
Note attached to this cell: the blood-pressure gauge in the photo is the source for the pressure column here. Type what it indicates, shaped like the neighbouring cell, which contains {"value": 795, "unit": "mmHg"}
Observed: {"value": 200, "unit": "mmHg"}
